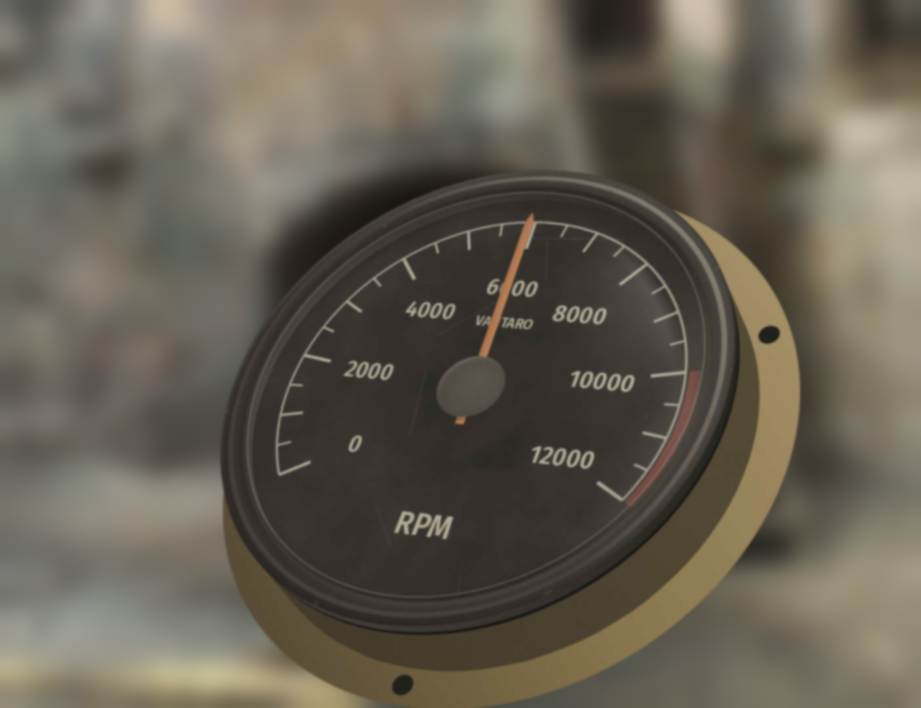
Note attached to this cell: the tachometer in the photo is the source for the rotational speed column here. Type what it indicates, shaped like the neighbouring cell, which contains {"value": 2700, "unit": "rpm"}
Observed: {"value": 6000, "unit": "rpm"}
